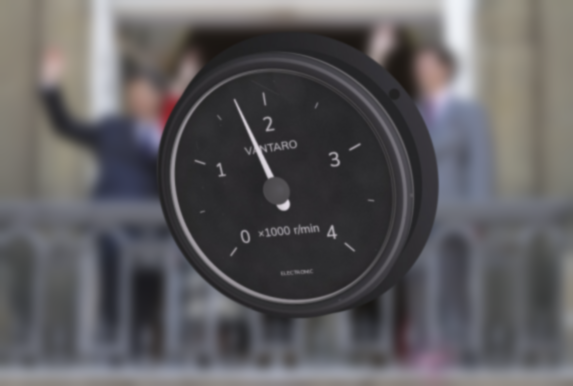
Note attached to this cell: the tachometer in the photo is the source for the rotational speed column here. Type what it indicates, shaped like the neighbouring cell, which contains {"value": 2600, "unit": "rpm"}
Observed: {"value": 1750, "unit": "rpm"}
